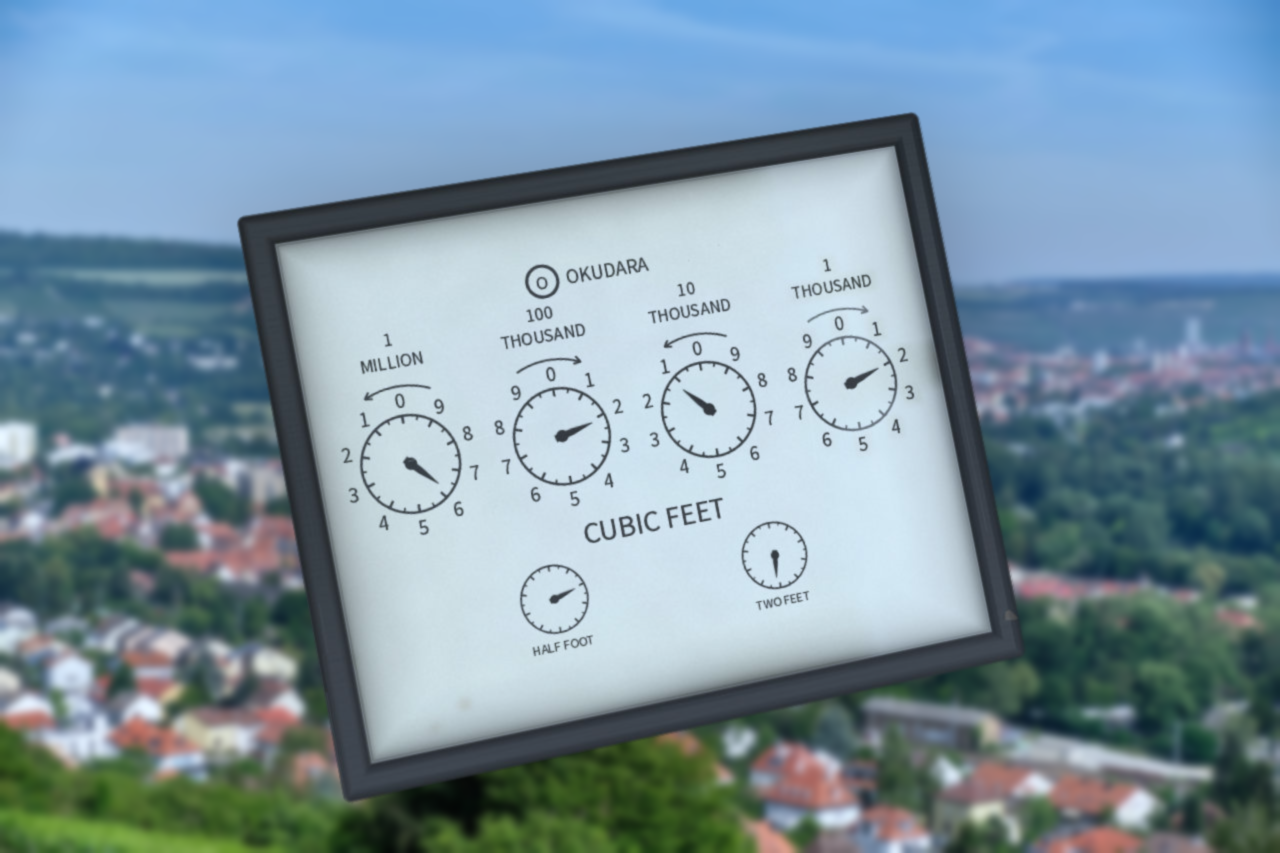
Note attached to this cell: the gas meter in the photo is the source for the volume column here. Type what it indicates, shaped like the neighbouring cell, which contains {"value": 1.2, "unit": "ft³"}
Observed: {"value": 621200, "unit": "ft³"}
